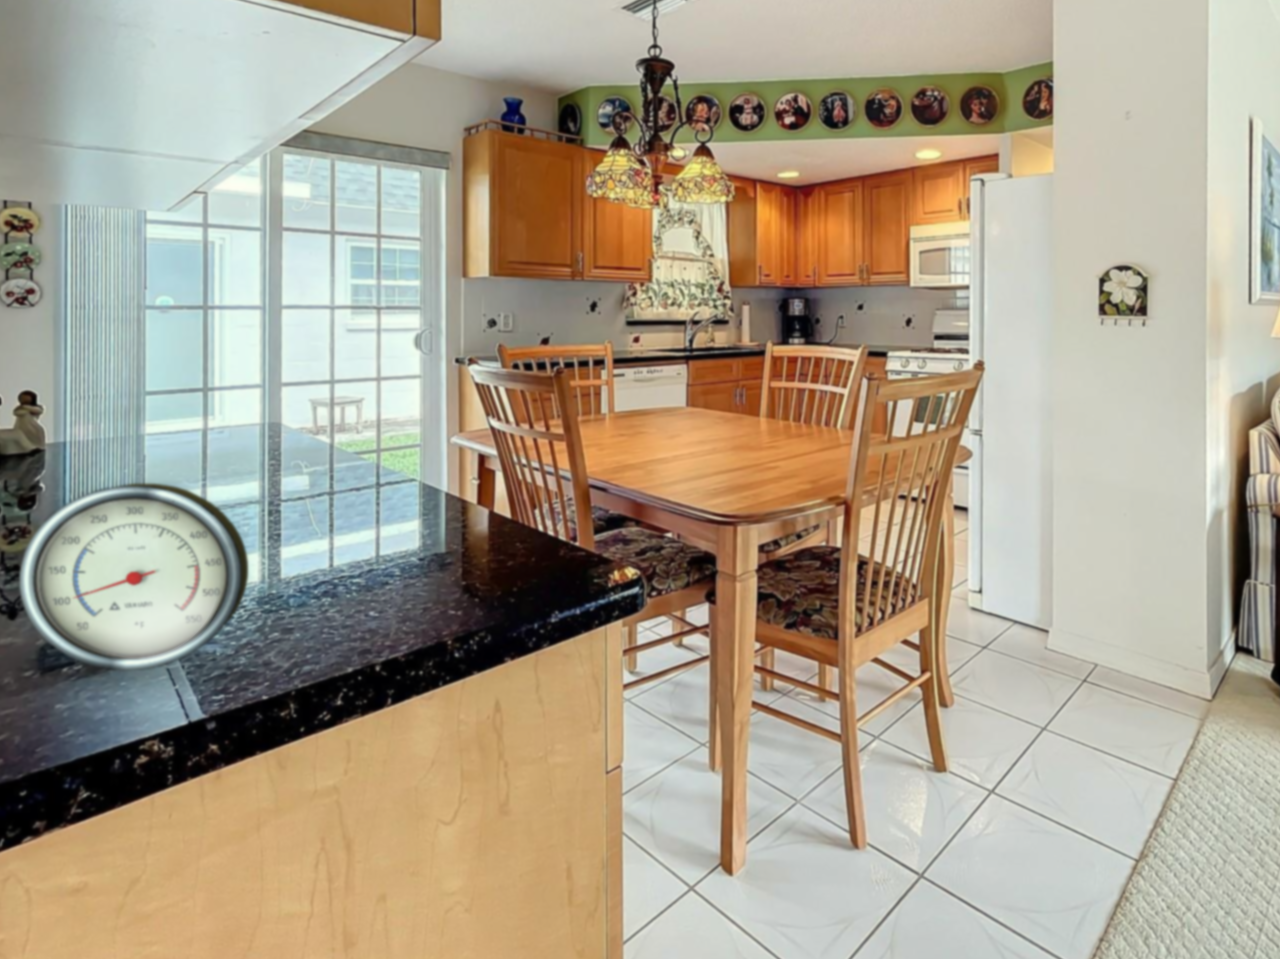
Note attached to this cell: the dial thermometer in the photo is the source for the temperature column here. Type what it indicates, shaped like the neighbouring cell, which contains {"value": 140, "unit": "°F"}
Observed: {"value": 100, "unit": "°F"}
